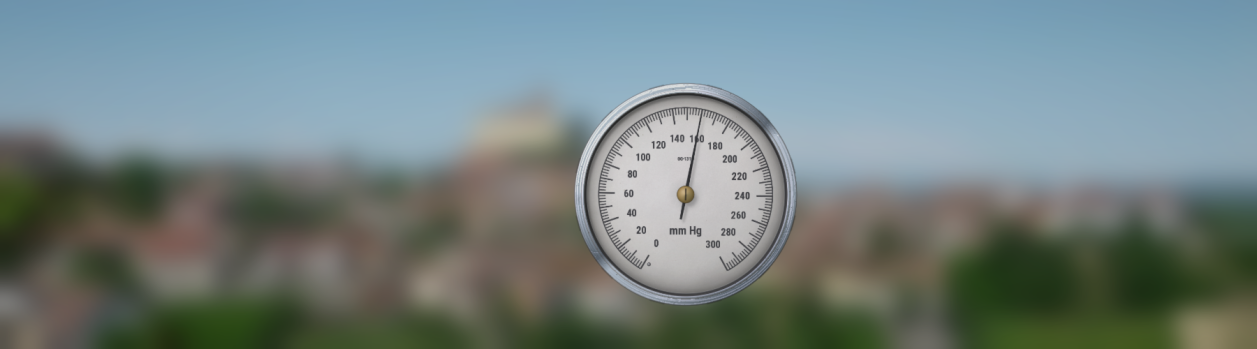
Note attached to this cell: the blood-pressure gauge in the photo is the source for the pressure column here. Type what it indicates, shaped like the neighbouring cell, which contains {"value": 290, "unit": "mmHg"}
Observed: {"value": 160, "unit": "mmHg"}
